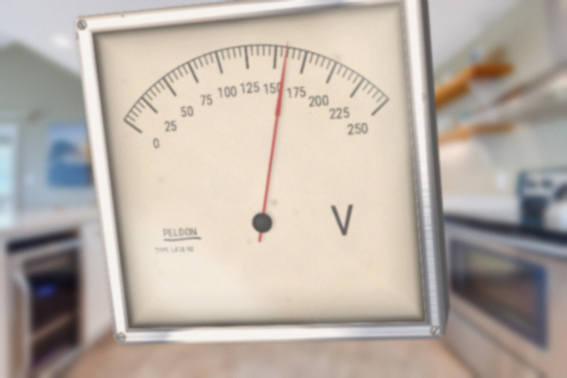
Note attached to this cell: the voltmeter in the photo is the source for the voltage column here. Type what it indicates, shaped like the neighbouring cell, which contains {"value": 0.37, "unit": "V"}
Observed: {"value": 160, "unit": "V"}
